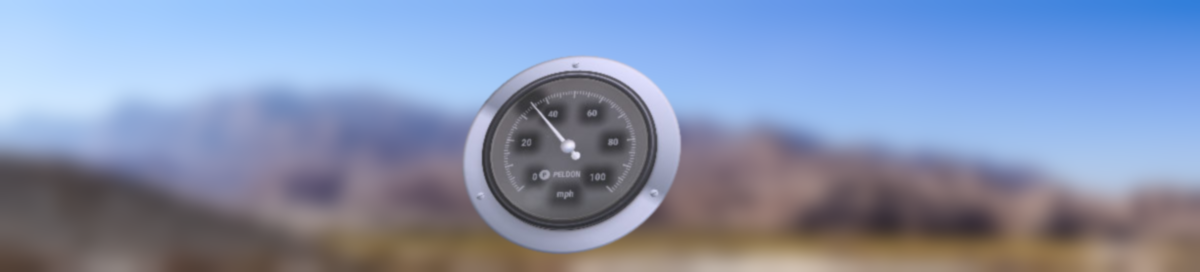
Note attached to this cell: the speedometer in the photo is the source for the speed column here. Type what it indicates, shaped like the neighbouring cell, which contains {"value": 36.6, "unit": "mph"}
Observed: {"value": 35, "unit": "mph"}
